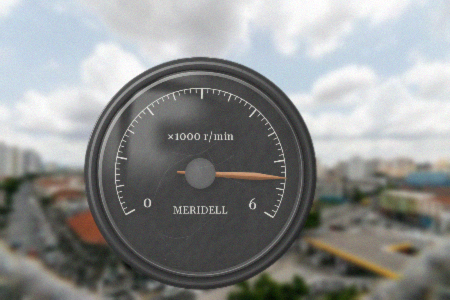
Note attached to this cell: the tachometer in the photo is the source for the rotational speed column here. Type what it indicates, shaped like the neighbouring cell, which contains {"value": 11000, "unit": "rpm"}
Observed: {"value": 5300, "unit": "rpm"}
